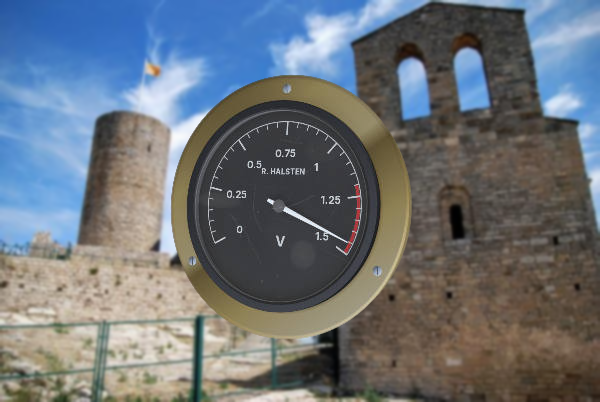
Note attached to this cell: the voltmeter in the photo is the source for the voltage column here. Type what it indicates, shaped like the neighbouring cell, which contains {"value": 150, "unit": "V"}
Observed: {"value": 1.45, "unit": "V"}
